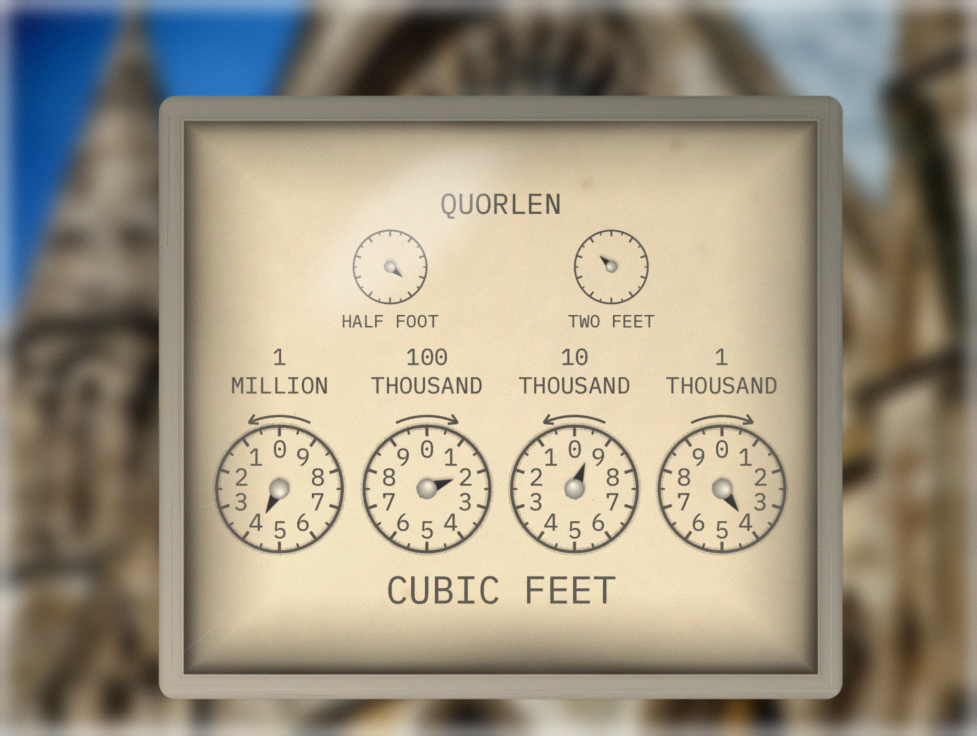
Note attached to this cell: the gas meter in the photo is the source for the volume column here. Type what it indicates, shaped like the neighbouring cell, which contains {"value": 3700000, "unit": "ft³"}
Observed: {"value": 419400, "unit": "ft³"}
